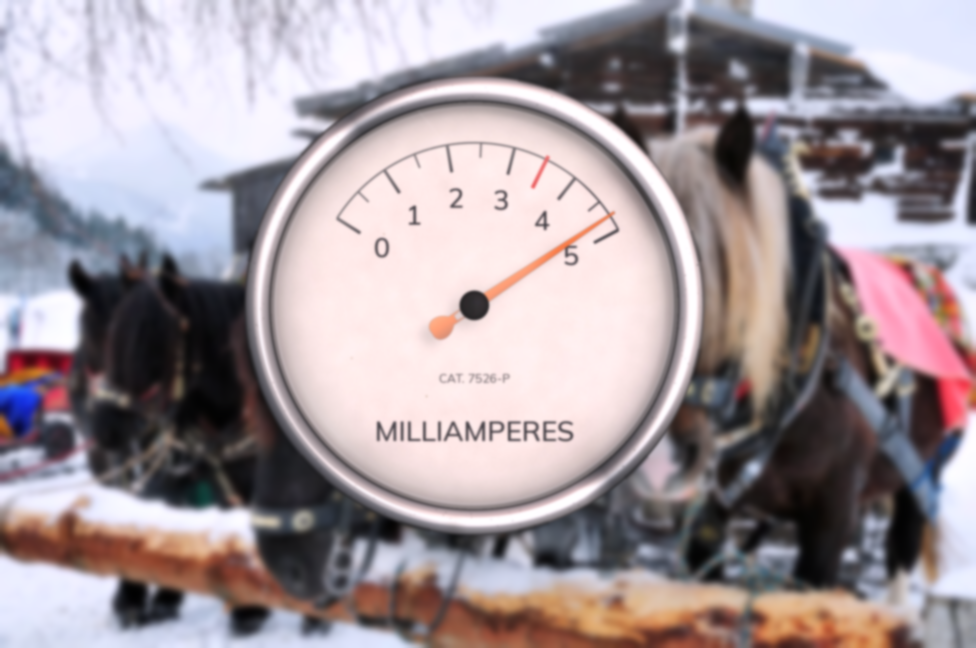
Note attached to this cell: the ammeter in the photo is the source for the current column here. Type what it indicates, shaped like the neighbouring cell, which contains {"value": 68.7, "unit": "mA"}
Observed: {"value": 4.75, "unit": "mA"}
